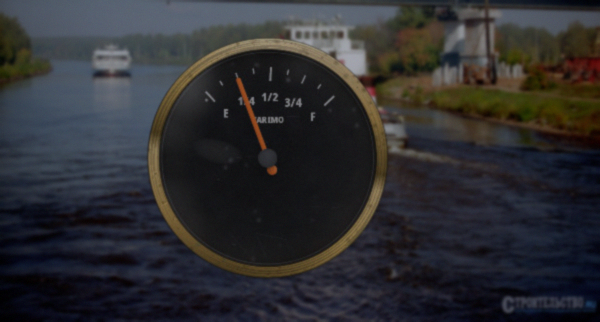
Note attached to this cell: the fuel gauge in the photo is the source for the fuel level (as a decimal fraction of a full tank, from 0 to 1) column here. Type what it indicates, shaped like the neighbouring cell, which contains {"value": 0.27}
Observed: {"value": 0.25}
